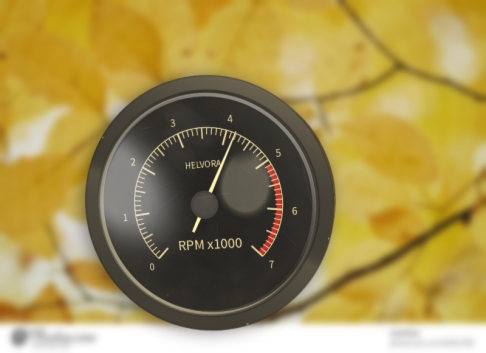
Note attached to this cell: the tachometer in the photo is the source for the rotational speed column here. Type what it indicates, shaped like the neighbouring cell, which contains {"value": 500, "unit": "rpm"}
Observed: {"value": 4200, "unit": "rpm"}
